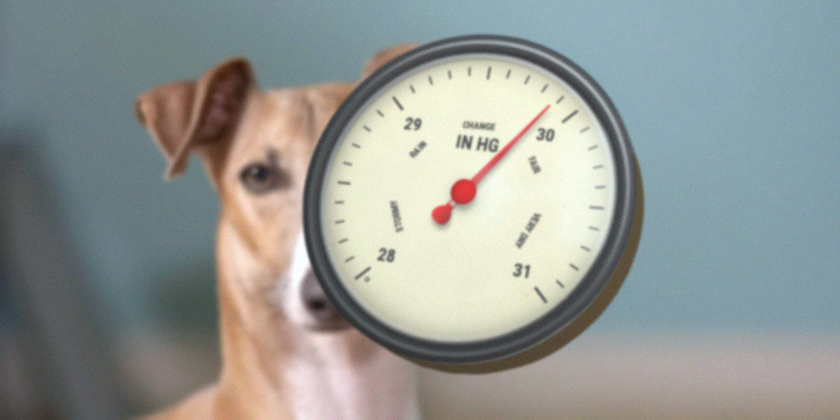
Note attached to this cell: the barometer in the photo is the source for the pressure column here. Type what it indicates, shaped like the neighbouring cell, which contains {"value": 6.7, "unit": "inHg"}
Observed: {"value": 29.9, "unit": "inHg"}
